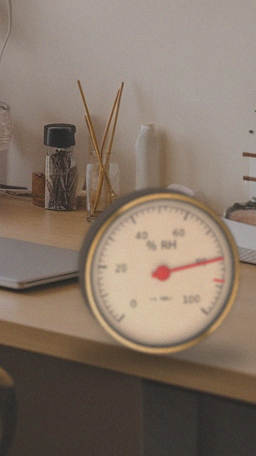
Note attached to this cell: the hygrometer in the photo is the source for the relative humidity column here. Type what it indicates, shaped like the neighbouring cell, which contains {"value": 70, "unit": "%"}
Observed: {"value": 80, "unit": "%"}
